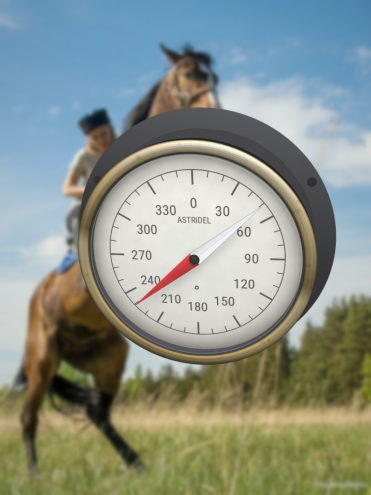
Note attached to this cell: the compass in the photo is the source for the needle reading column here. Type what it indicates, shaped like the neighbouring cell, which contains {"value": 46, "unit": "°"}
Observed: {"value": 230, "unit": "°"}
